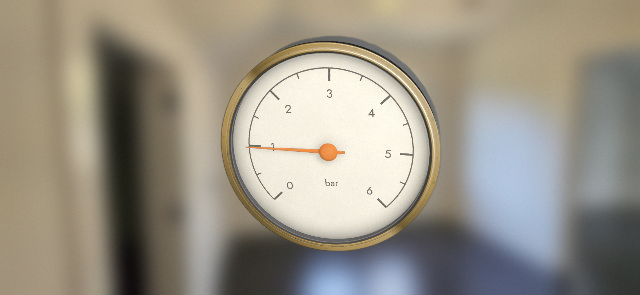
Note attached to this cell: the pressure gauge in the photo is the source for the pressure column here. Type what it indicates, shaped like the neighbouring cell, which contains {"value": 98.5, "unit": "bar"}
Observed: {"value": 1, "unit": "bar"}
